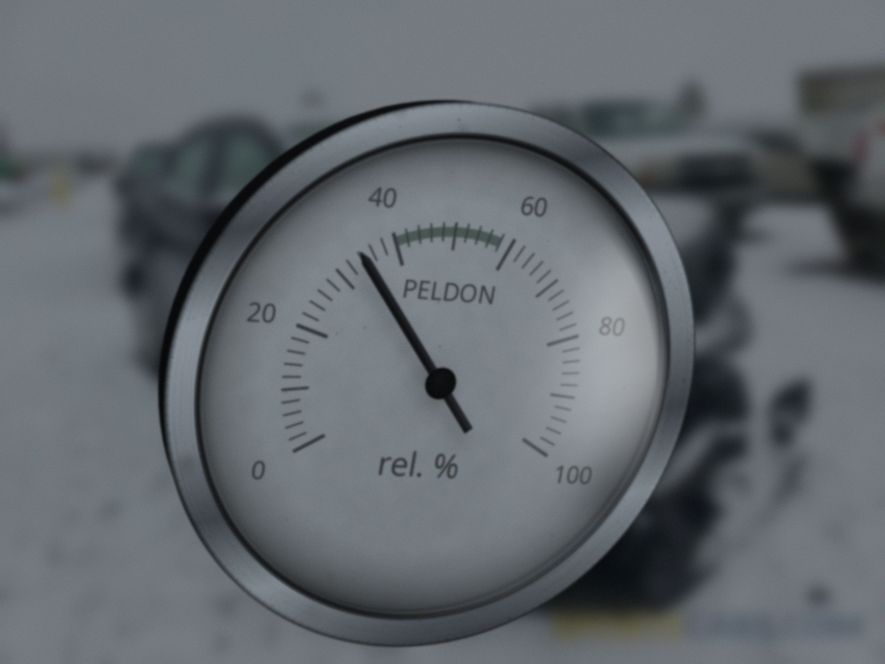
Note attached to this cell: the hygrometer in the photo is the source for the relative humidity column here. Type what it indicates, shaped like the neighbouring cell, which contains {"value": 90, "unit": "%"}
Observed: {"value": 34, "unit": "%"}
